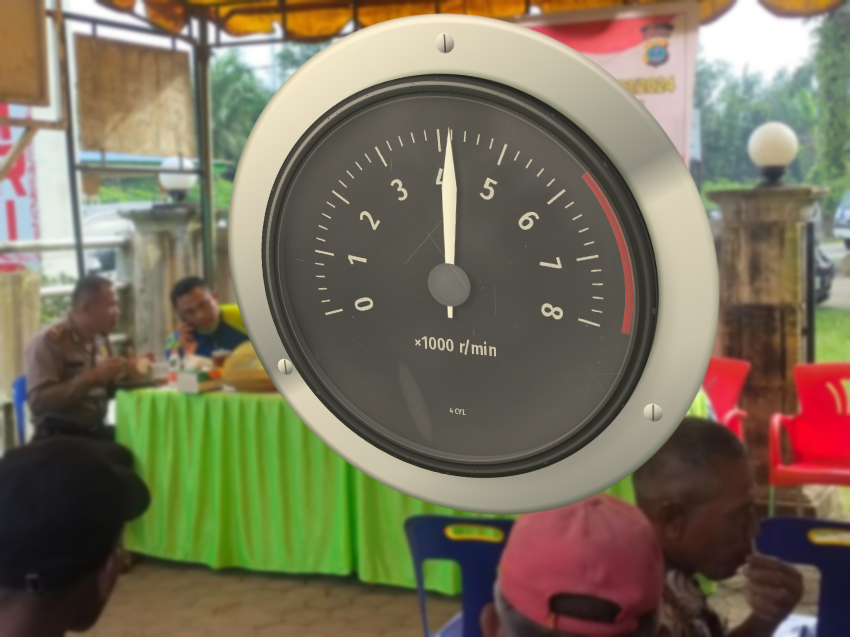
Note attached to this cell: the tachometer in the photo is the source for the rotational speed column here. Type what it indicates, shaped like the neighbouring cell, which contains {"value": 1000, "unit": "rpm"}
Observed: {"value": 4200, "unit": "rpm"}
